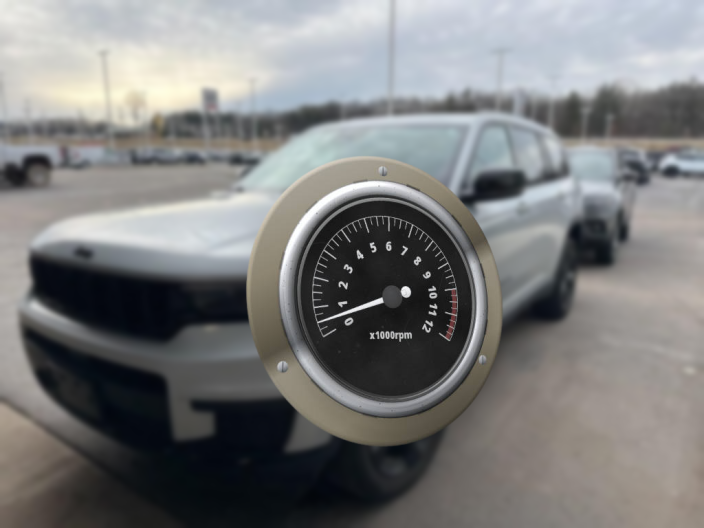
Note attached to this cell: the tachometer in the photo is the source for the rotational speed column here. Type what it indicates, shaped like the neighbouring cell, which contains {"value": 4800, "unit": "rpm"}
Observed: {"value": 500, "unit": "rpm"}
